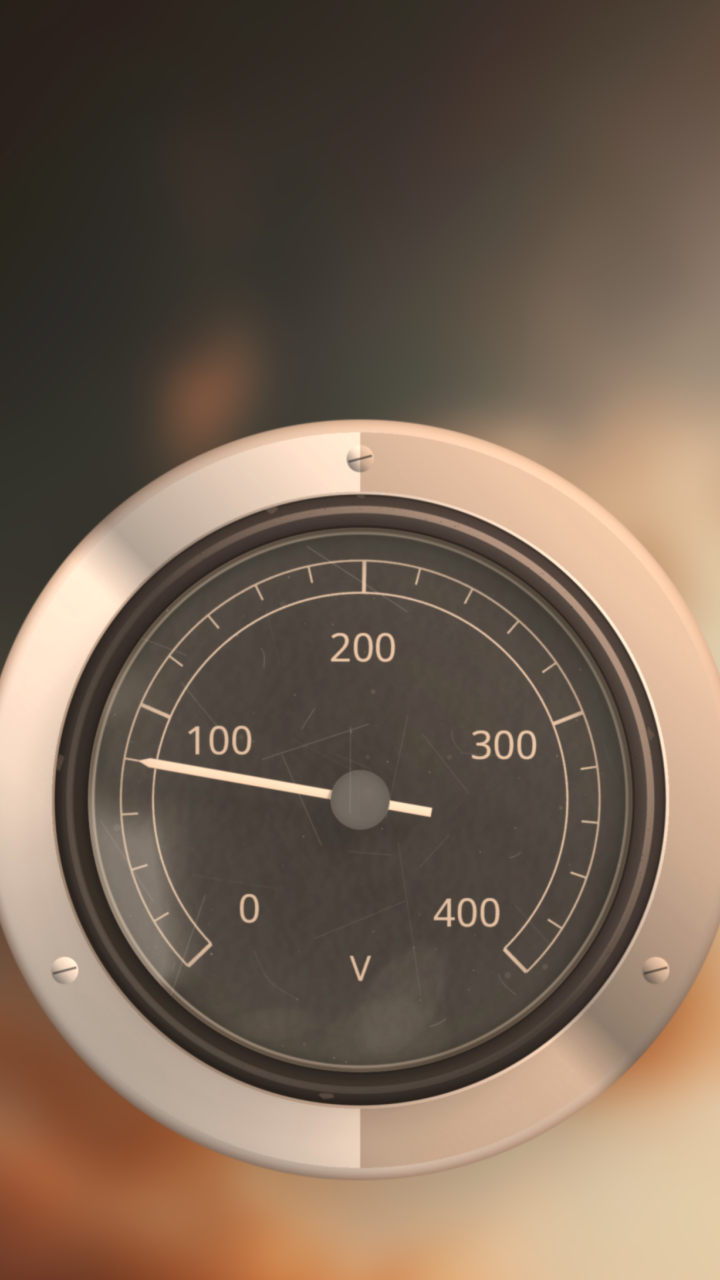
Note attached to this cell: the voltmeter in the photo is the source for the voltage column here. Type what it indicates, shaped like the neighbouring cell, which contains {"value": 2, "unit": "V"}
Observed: {"value": 80, "unit": "V"}
